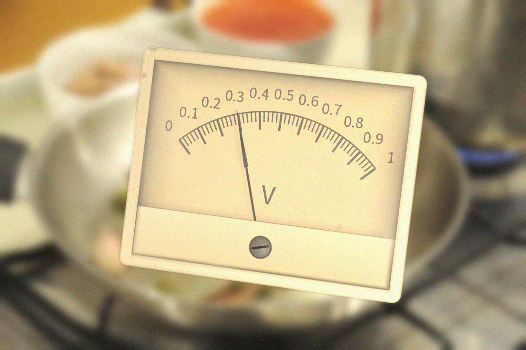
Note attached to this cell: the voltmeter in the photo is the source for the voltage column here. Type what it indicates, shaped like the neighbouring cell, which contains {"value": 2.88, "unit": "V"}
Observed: {"value": 0.3, "unit": "V"}
